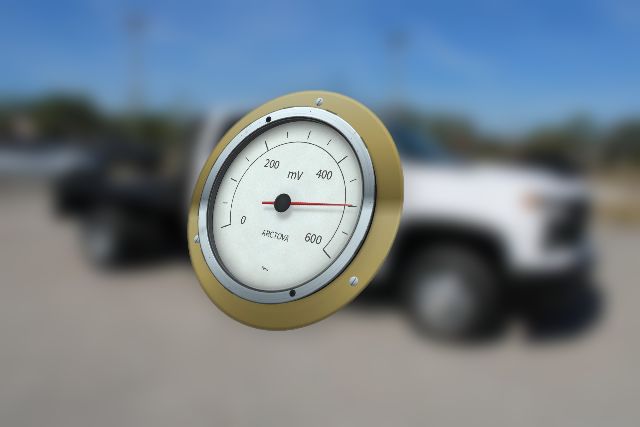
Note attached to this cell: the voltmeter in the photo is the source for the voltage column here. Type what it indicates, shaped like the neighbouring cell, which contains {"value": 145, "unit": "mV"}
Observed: {"value": 500, "unit": "mV"}
